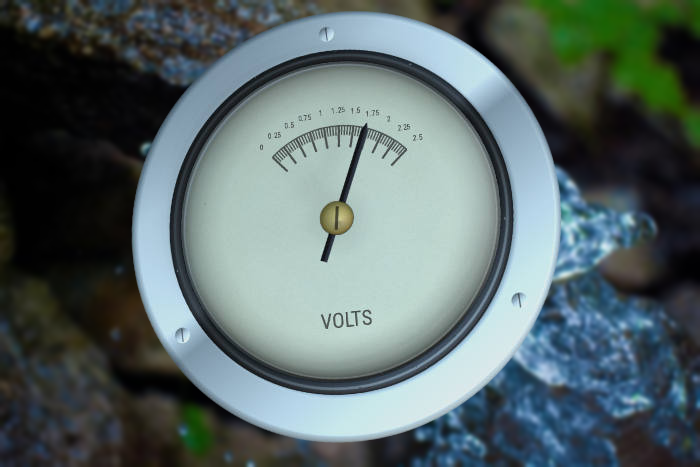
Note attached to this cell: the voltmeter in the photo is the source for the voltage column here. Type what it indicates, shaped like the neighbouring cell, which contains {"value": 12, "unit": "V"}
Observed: {"value": 1.75, "unit": "V"}
